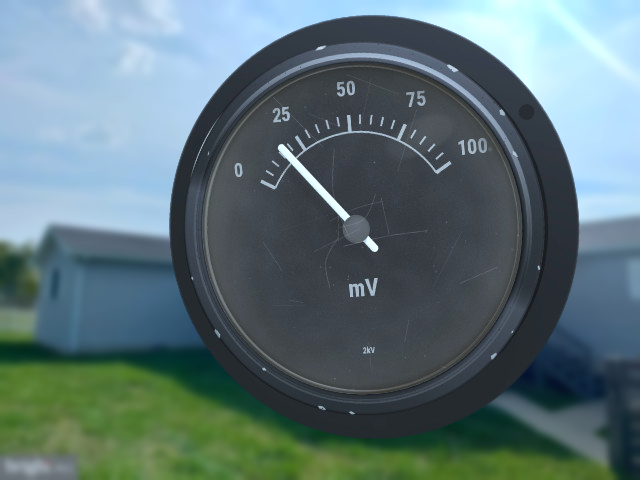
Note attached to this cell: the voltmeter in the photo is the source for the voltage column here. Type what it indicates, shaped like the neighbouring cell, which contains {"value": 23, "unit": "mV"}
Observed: {"value": 17.5, "unit": "mV"}
